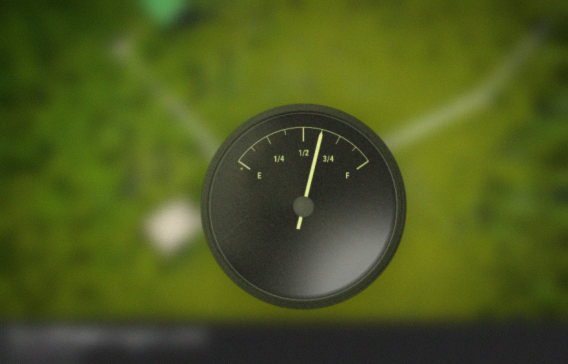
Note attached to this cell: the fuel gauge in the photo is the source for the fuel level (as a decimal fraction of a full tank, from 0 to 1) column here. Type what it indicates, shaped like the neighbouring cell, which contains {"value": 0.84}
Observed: {"value": 0.625}
